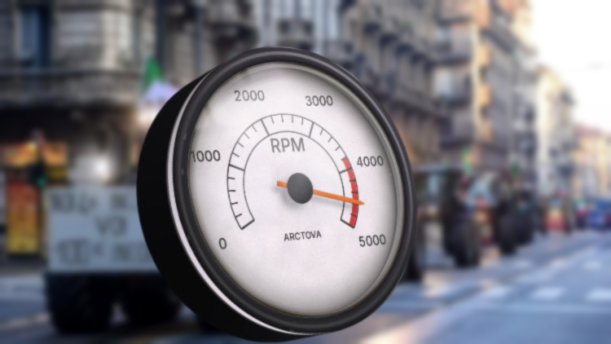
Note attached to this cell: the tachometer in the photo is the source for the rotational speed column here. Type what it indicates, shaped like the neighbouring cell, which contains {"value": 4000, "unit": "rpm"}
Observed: {"value": 4600, "unit": "rpm"}
